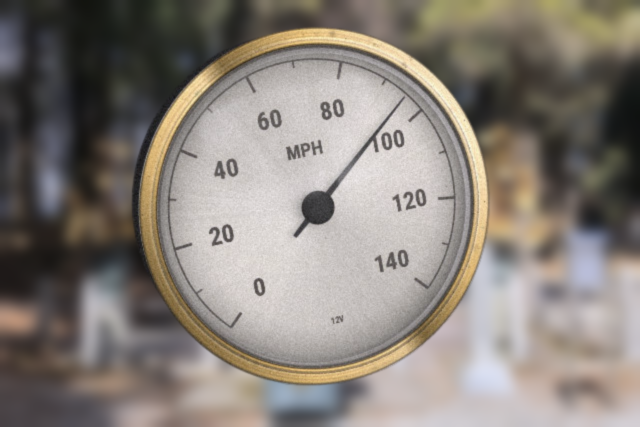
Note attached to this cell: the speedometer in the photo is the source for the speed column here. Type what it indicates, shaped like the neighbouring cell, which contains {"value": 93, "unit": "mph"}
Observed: {"value": 95, "unit": "mph"}
